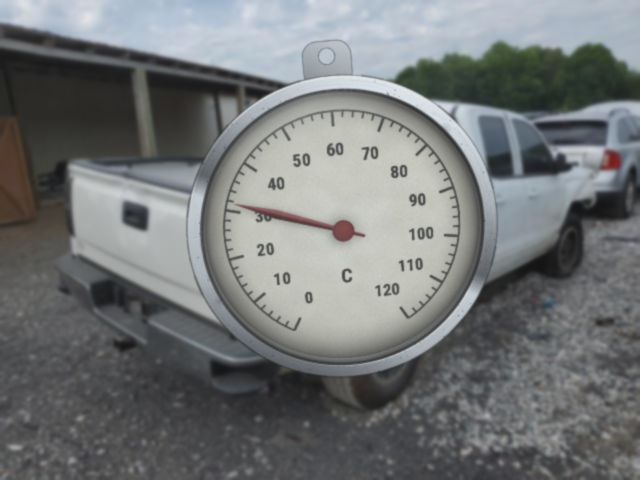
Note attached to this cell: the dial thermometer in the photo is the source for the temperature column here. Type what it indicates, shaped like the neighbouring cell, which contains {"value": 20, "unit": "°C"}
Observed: {"value": 32, "unit": "°C"}
